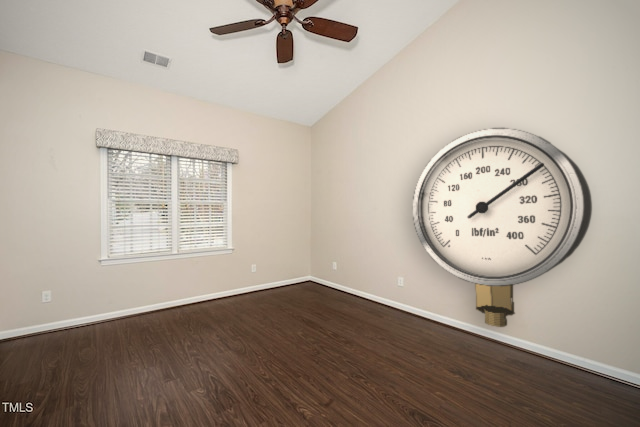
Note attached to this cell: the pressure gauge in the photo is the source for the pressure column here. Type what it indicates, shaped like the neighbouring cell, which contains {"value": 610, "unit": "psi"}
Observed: {"value": 280, "unit": "psi"}
